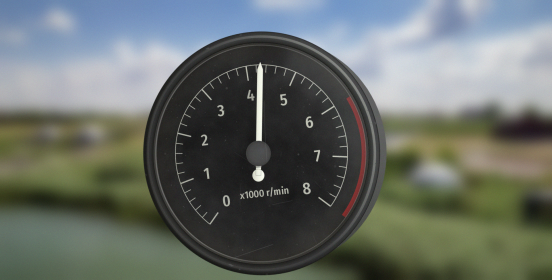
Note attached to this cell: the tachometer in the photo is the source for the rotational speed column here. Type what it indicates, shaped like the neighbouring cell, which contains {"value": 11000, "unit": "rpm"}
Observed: {"value": 4300, "unit": "rpm"}
